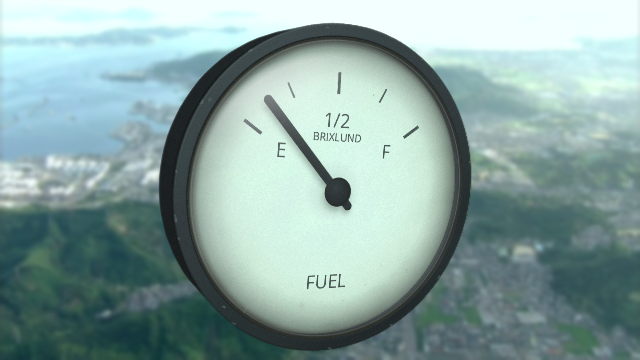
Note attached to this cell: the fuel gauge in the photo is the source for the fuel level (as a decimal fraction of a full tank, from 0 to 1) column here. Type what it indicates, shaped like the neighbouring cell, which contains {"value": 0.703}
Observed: {"value": 0.125}
